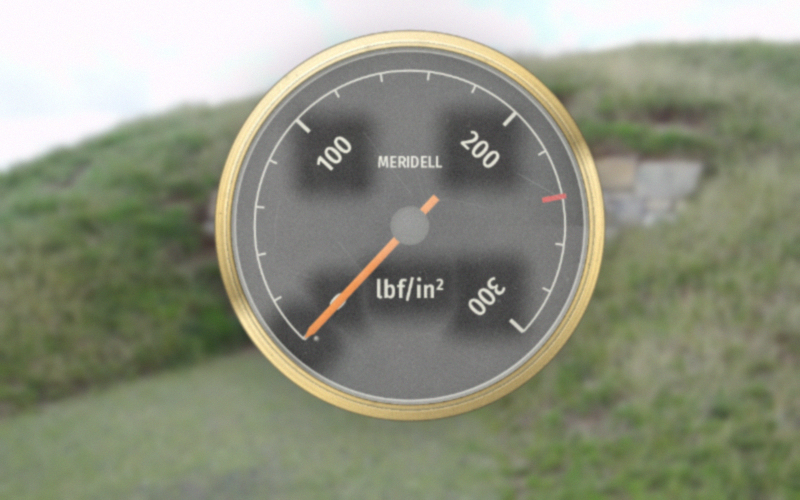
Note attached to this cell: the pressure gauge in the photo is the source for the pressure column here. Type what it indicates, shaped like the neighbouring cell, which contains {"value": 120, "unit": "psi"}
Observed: {"value": 0, "unit": "psi"}
